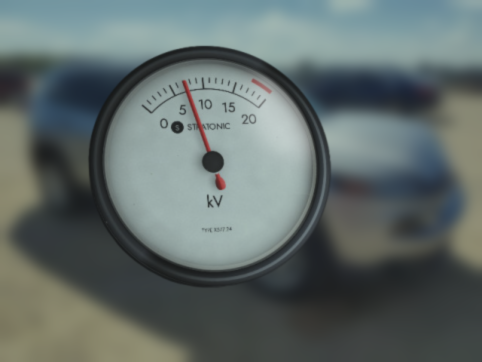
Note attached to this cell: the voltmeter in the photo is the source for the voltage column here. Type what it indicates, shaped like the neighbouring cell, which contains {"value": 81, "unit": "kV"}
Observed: {"value": 7, "unit": "kV"}
